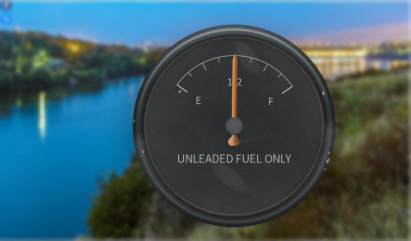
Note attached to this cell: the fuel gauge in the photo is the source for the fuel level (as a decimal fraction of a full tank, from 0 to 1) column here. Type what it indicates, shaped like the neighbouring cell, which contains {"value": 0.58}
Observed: {"value": 0.5}
